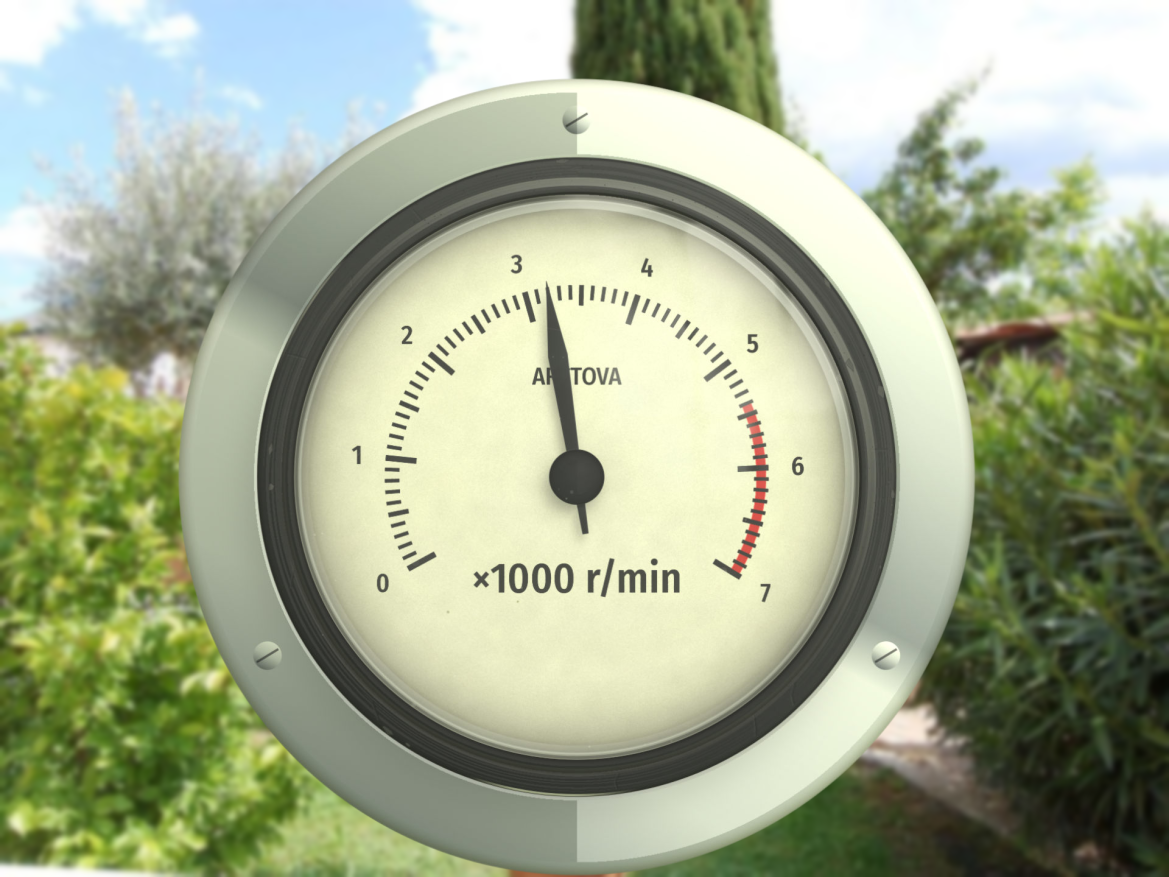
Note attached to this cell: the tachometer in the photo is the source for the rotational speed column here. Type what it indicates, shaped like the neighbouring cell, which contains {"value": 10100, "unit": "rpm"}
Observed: {"value": 3200, "unit": "rpm"}
